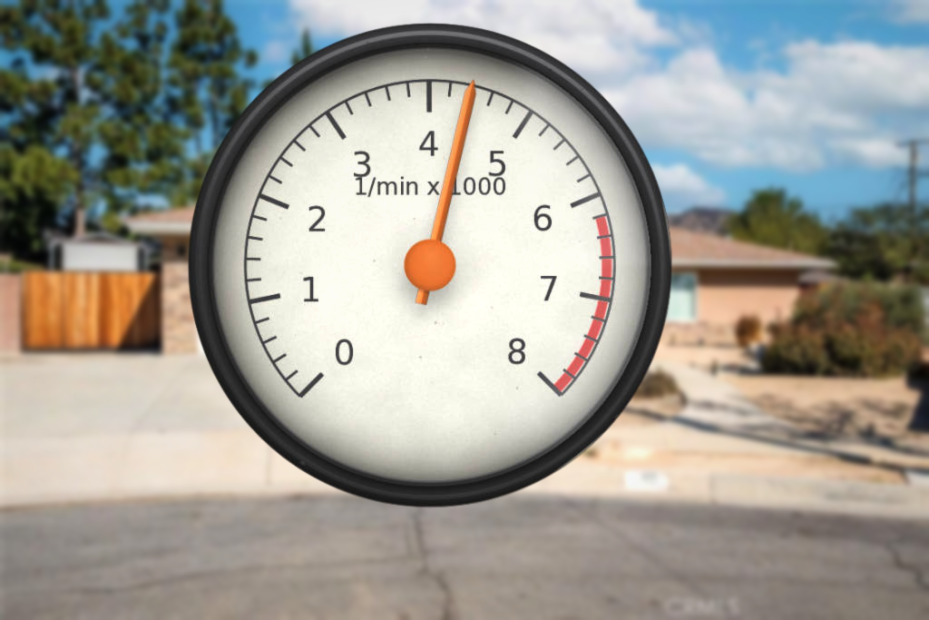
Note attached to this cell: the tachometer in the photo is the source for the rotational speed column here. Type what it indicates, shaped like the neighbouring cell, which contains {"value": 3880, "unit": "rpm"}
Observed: {"value": 4400, "unit": "rpm"}
